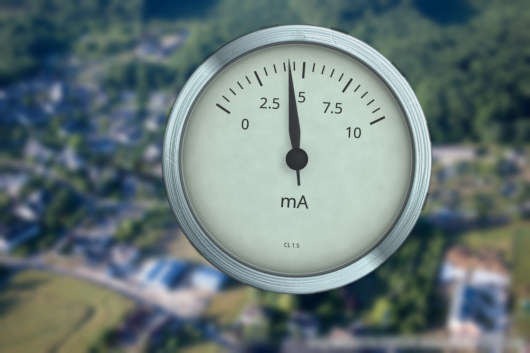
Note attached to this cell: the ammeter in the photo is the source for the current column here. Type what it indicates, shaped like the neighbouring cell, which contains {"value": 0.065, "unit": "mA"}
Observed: {"value": 4.25, "unit": "mA"}
